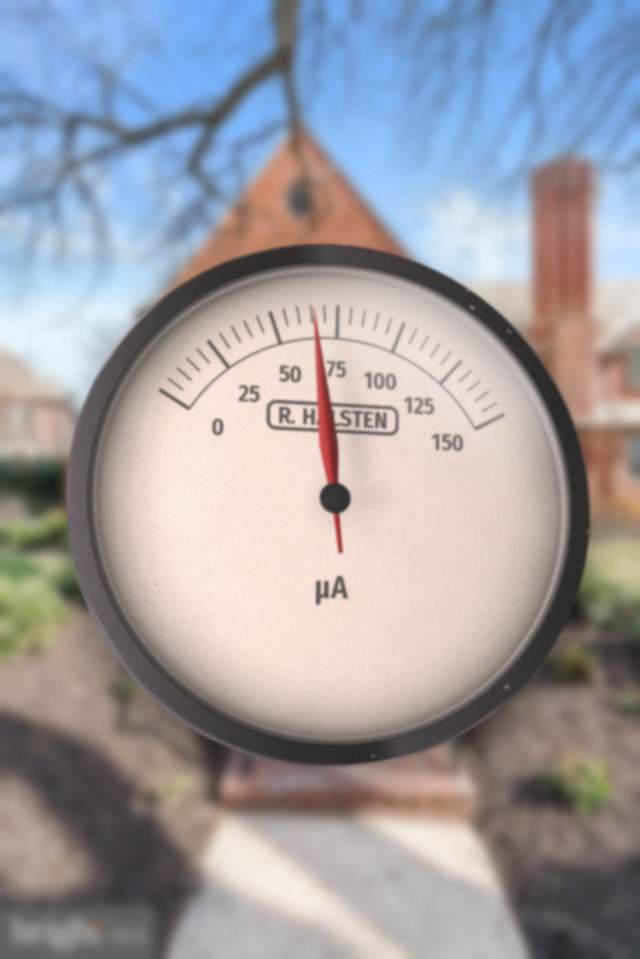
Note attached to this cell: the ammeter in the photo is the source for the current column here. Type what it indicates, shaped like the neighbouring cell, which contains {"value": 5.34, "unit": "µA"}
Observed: {"value": 65, "unit": "µA"}
